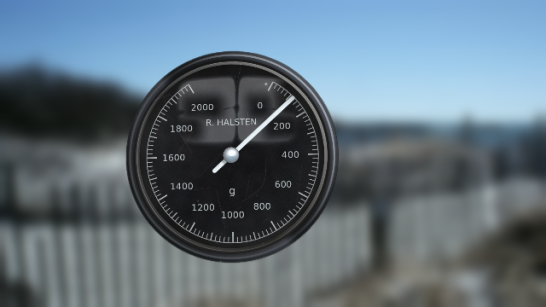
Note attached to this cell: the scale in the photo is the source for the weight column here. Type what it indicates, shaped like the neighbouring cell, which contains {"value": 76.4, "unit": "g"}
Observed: {"value": 120, "unit": "g"}
